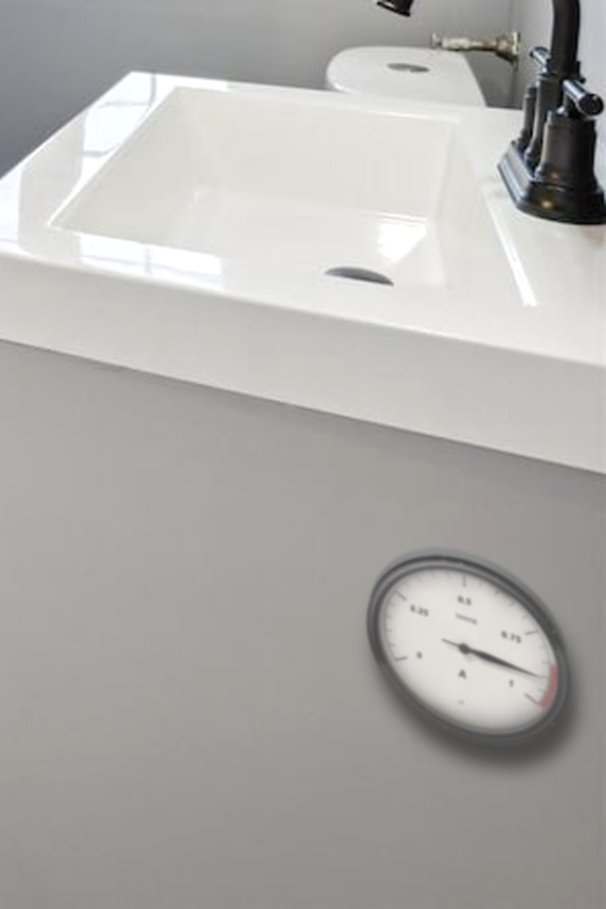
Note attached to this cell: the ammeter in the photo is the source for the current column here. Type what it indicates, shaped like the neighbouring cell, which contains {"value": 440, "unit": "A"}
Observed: {"value": 0.9, "unit": "A"}
